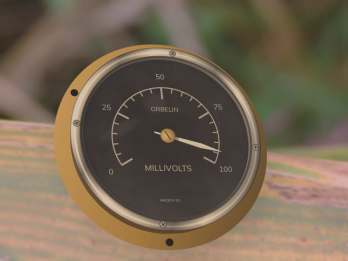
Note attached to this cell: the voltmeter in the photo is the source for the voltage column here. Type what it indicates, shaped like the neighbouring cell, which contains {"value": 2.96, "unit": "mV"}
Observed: {"value": 95, "unit": "mV"}
